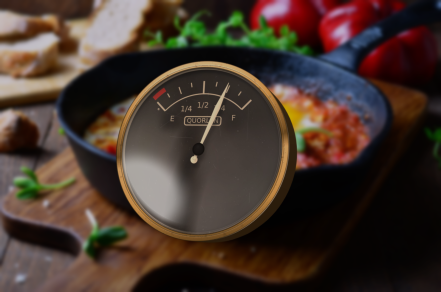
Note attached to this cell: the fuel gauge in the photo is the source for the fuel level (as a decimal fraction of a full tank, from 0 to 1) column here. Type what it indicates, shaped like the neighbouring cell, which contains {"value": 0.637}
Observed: {"value": 0.75}
